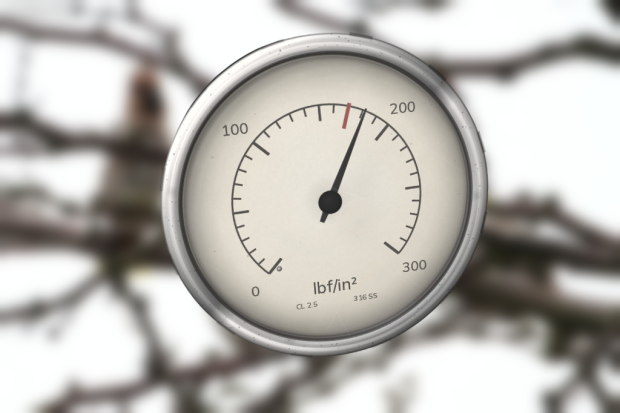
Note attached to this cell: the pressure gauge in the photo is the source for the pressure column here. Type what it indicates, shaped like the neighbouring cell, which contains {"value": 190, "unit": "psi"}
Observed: {"value": 180, "unit": "psi"}
